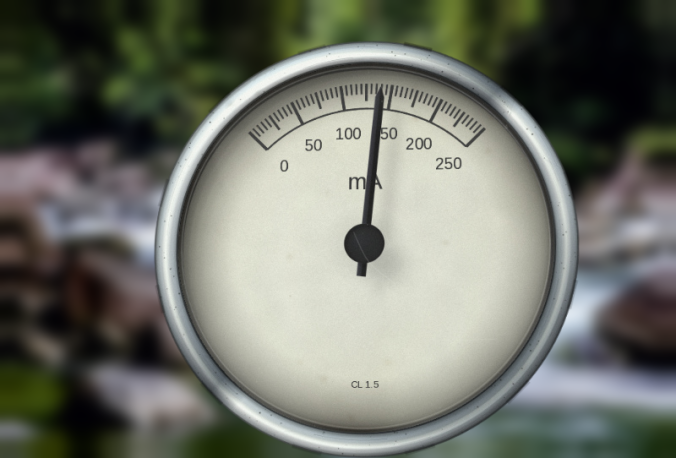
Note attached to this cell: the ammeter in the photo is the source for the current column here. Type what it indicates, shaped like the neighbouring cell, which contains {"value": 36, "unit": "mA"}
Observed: {"value": 140, "unit": "mA"}
